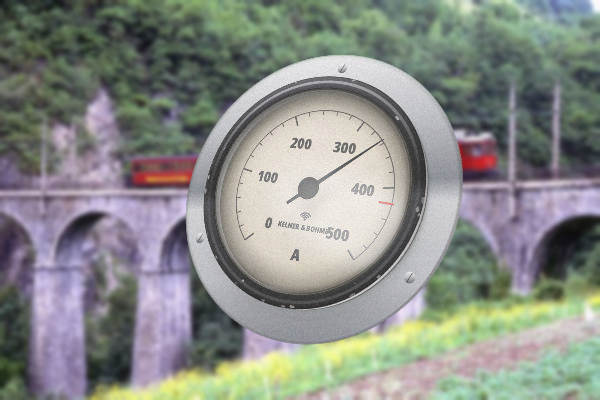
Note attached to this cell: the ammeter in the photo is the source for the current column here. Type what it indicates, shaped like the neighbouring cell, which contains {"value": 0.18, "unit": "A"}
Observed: {"value": 340, "unit": "A"}
